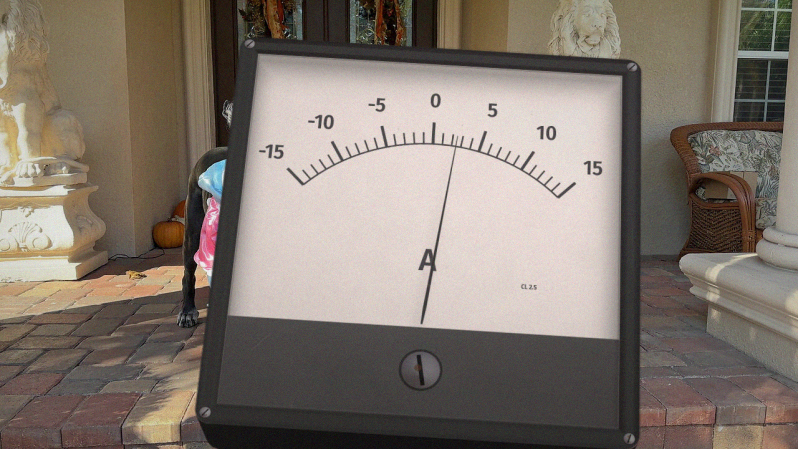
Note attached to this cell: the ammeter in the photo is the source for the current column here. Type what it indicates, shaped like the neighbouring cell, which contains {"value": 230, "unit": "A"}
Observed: {"value": 2.5, "unit": "A"}
